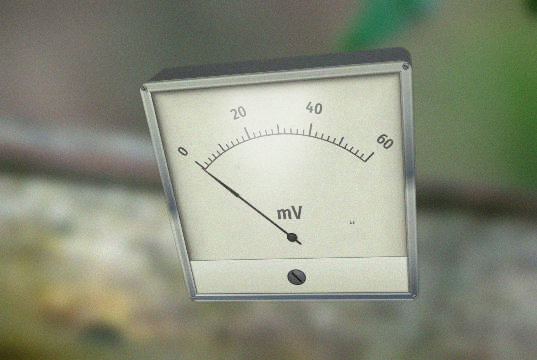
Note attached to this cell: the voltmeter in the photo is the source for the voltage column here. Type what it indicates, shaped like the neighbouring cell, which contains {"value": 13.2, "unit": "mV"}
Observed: {"value": 0, "unit": "mV"}
